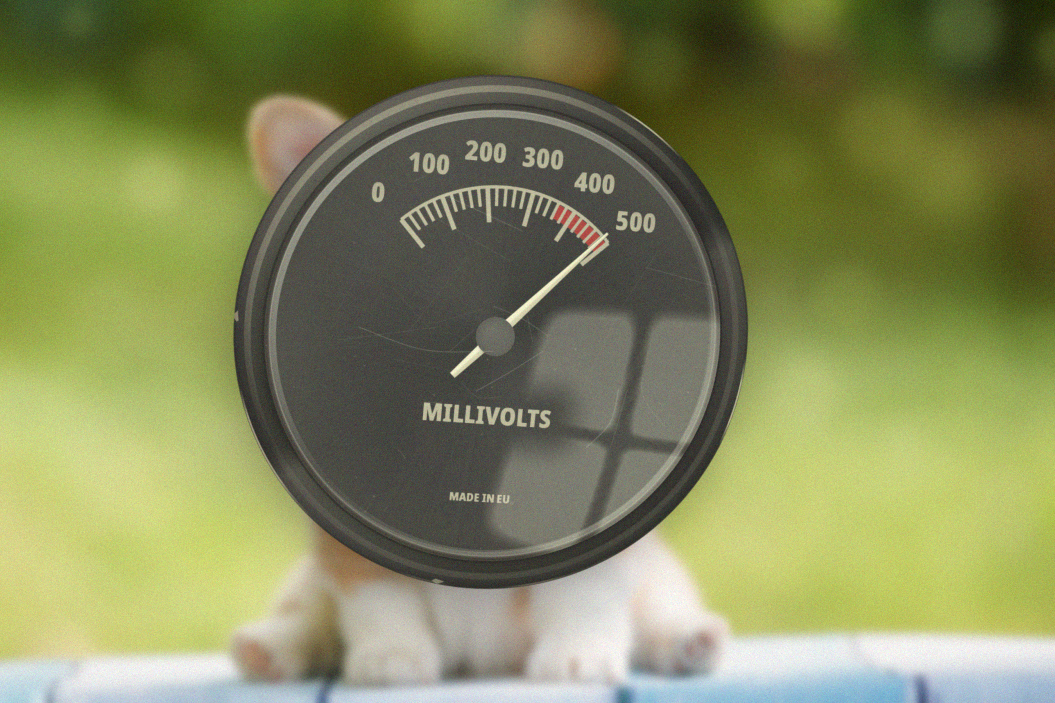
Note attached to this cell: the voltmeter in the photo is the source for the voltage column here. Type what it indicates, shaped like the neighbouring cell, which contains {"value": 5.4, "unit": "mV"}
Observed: {"value": 480, "unit": "mV"}
